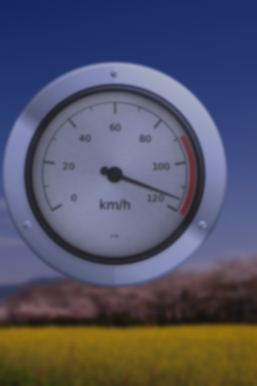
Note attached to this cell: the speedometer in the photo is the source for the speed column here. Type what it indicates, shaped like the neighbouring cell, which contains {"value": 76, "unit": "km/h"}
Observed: {"value": 115, "unit": "km/h"}
